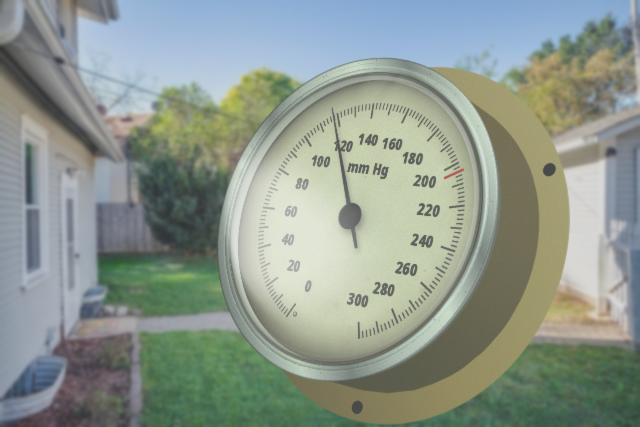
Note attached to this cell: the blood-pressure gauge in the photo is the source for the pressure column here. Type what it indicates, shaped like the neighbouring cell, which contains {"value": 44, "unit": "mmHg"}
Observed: {"value": 120, "unit": "mmHg"}
